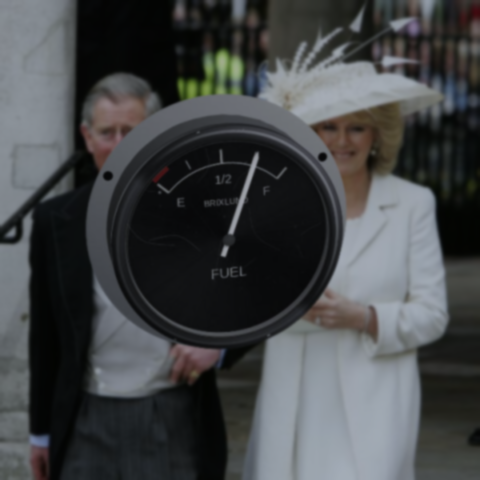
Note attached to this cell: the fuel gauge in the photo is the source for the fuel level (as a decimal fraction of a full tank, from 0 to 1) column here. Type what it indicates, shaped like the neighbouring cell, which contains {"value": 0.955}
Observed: {"value": 0.75}
